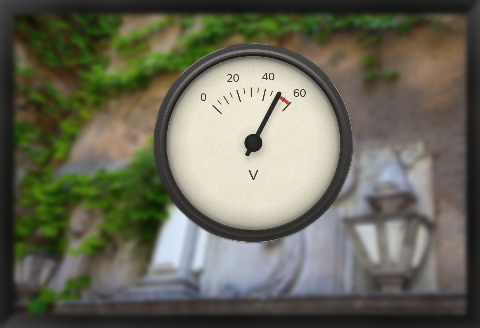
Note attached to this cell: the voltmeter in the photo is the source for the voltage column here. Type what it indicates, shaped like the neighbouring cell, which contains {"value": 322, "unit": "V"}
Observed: {"value": 50, "unit": "V"}
